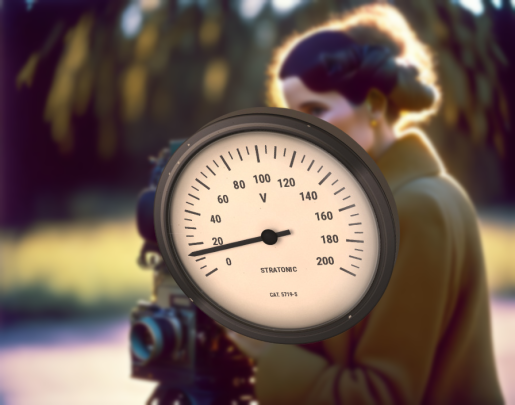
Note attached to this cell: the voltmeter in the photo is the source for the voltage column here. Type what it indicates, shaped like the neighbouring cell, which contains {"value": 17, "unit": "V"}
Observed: {"value": 15, "unit": "V"}
